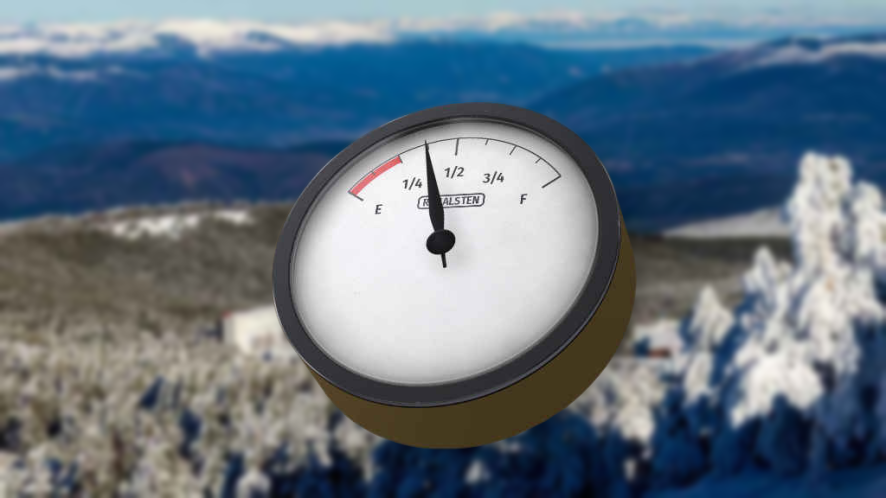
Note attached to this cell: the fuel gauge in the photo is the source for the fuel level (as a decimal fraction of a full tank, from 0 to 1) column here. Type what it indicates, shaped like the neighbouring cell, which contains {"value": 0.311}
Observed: {"value": 0.375}
